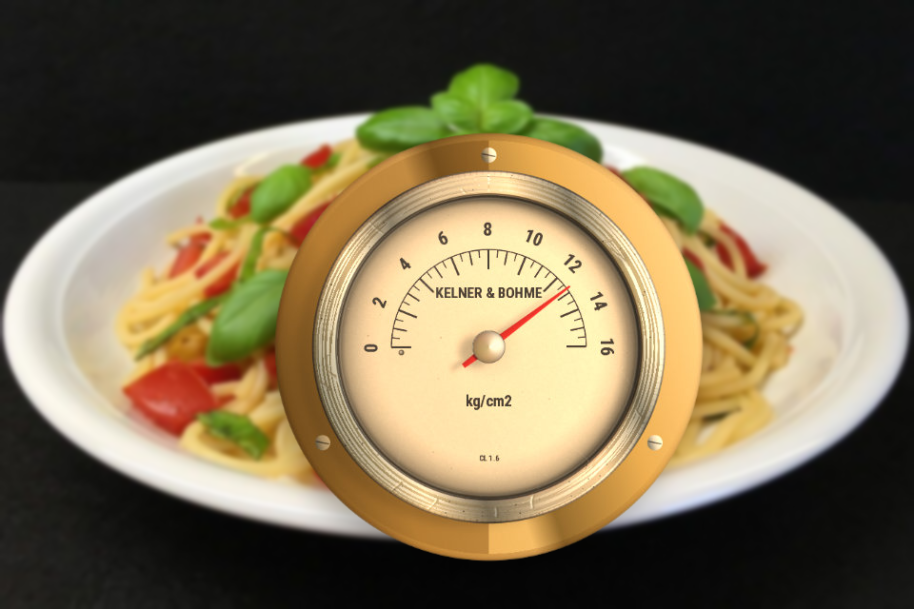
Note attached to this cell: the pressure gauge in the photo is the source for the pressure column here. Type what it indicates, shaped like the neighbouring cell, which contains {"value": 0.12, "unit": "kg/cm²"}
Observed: {"value": 12.75, "unit": "kg/cm²"}
